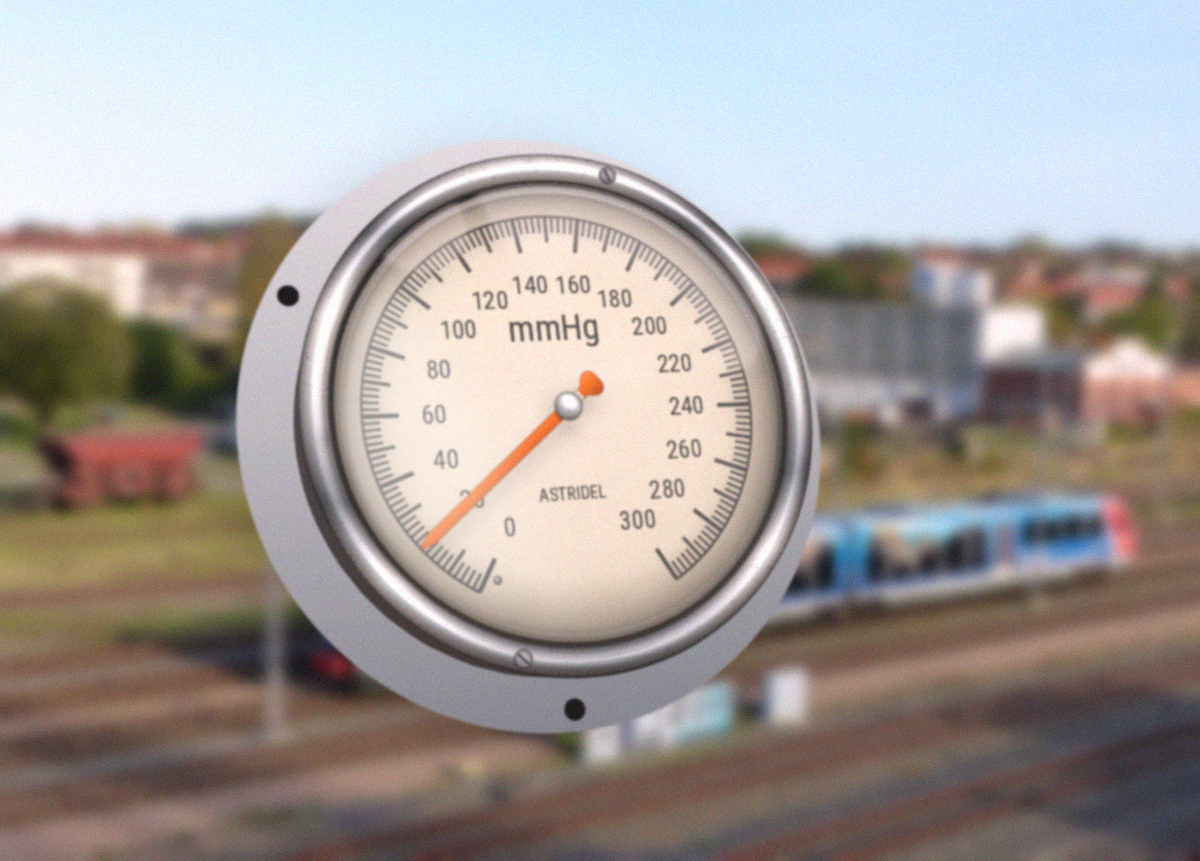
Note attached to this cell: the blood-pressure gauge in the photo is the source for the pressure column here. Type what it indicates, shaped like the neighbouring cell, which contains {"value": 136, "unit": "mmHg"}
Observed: {"value": 20, "unit": "mmHg"}
